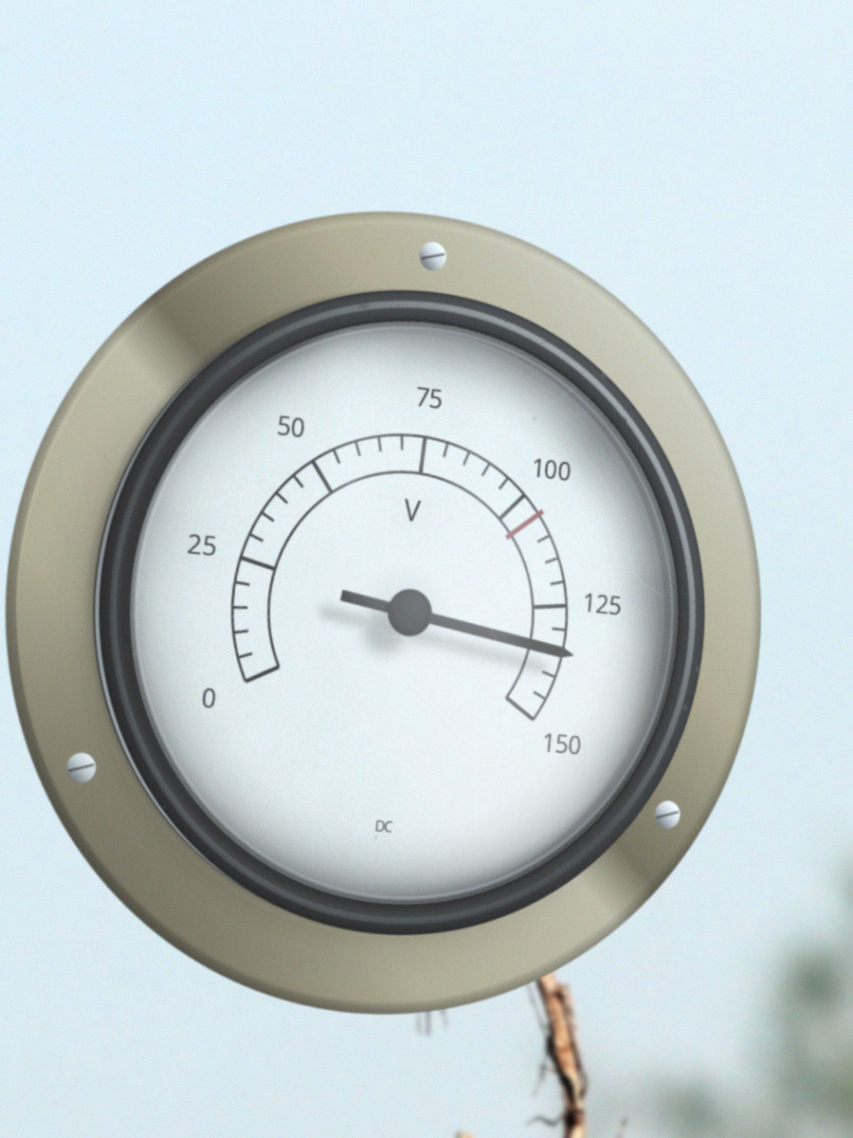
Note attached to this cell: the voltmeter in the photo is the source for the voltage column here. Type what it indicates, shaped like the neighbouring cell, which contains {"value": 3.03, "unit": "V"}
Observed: {"value": 135, "unit": "V"}
